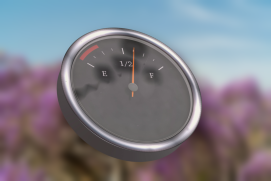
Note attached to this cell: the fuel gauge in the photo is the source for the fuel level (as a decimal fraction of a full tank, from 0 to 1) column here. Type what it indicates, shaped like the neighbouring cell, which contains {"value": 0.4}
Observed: {"value": 0.625}
